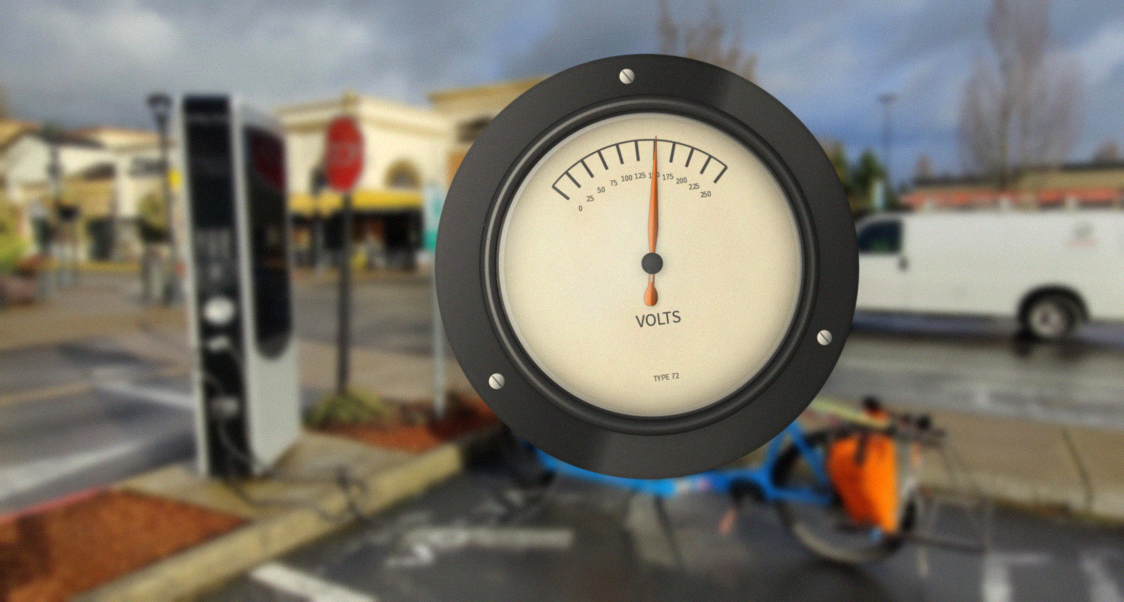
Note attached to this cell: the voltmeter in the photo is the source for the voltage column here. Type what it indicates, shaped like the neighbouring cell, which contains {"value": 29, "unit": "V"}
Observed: {"value": 150, "unit": "V"}
